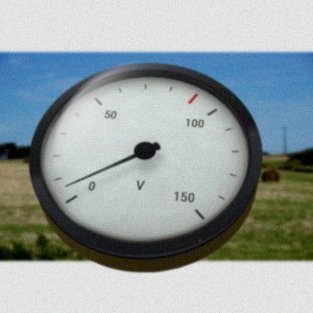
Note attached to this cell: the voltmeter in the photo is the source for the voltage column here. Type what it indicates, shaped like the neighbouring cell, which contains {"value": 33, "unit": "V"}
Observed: {"value": 5, "unit": "V"}
